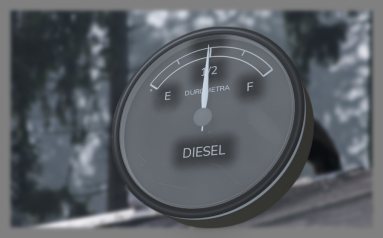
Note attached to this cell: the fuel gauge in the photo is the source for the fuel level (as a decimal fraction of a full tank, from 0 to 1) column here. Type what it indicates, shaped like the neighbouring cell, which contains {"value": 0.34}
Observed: {"value": 0.5}
